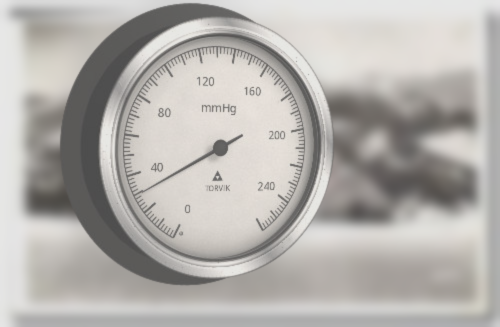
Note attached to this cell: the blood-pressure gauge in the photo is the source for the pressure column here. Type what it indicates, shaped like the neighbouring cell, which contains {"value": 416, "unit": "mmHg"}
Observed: {"value": 30, "unit": "mmHg"}
